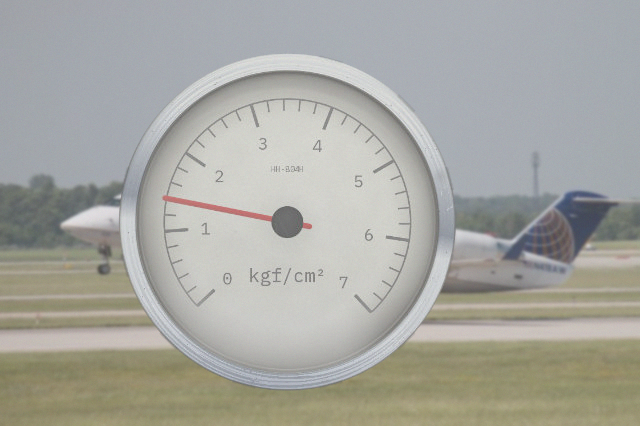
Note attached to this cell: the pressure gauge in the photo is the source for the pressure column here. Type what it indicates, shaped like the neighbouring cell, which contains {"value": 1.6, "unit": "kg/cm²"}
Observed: {"value": 1.4, "unit": "kg/cm²"}
